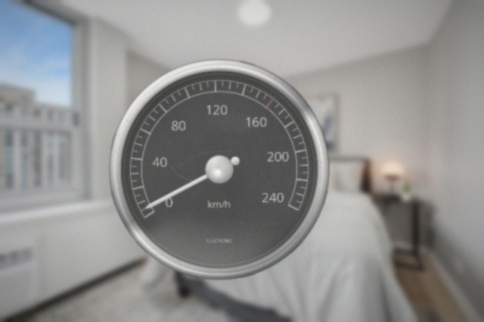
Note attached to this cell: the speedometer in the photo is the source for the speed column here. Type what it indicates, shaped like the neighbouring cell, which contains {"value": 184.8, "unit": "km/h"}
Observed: {"value": 5, "unit": "km/h"}
